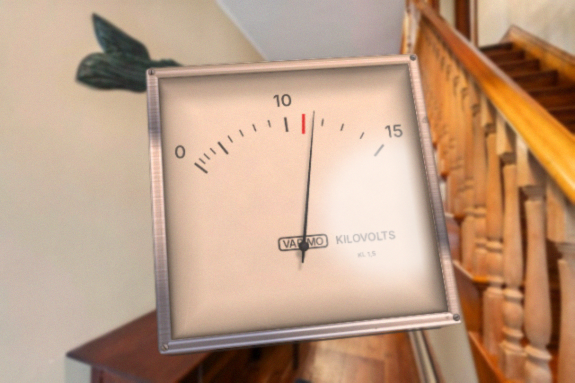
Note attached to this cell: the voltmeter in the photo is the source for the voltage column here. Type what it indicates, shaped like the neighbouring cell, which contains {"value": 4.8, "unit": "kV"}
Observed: {"value": 11.5, "unit": "kV"}
